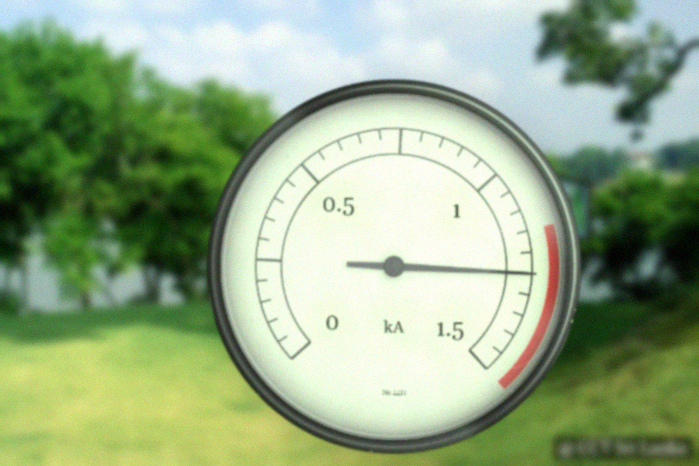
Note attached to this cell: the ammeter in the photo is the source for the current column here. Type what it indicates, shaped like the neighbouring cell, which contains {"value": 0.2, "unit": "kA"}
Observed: {"value": 1.25, "unit": "kA"}
